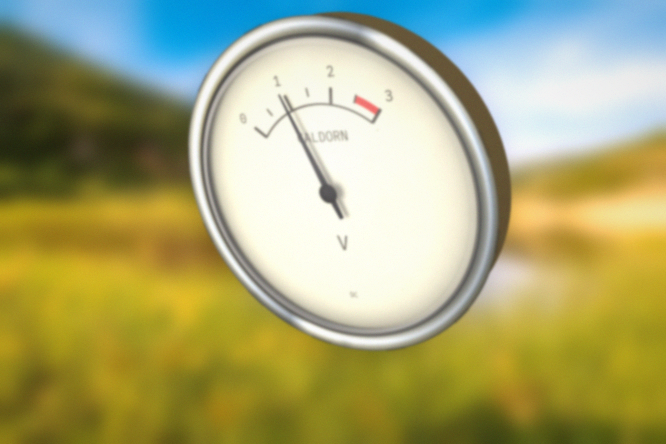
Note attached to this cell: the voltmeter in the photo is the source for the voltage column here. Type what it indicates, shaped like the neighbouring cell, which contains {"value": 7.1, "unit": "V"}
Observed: {"value": 1, "unit": "V"}
